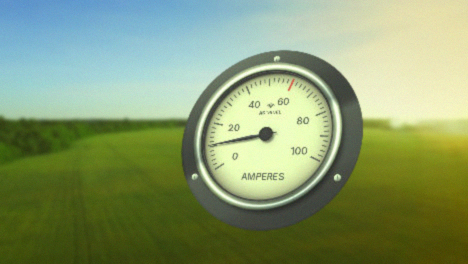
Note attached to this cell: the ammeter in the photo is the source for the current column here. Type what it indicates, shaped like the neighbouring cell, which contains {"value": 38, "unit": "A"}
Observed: {"value": 10, "unit": "A"}
